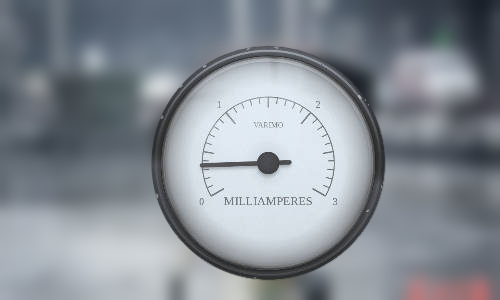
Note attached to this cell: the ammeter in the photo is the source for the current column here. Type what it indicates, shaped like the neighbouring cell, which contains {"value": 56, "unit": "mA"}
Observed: {"value": 0.35, "unit": "mA"}
